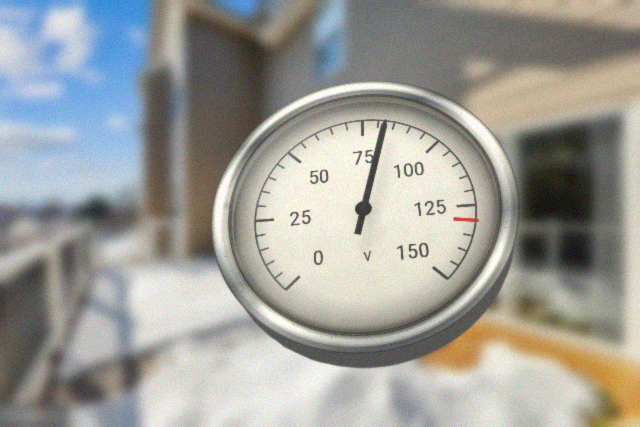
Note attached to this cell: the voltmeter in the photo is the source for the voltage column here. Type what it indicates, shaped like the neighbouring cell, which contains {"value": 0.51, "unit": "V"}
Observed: {"value": 82.5, "unit": "V"}
